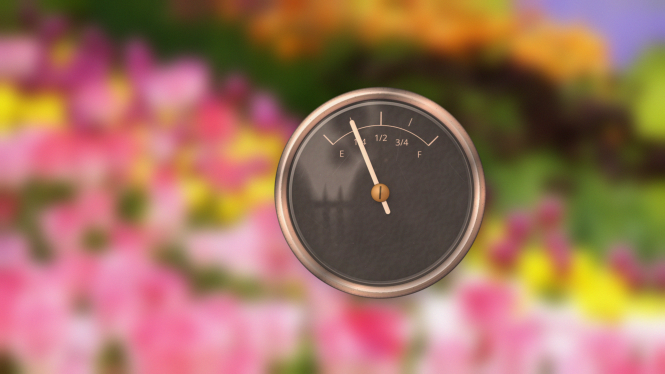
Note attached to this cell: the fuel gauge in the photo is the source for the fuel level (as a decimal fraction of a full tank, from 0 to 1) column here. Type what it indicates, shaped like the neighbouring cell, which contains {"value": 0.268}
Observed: {"value": 0.25}
